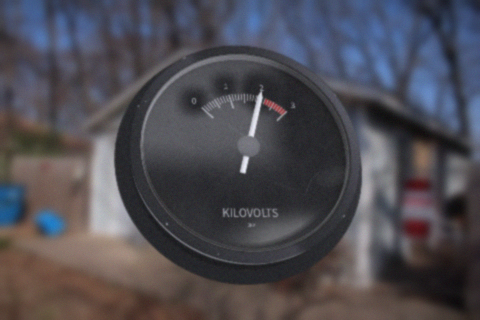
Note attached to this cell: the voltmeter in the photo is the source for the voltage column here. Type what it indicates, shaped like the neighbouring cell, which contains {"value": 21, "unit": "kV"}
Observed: {"value": 2, "unit": "kV"}
